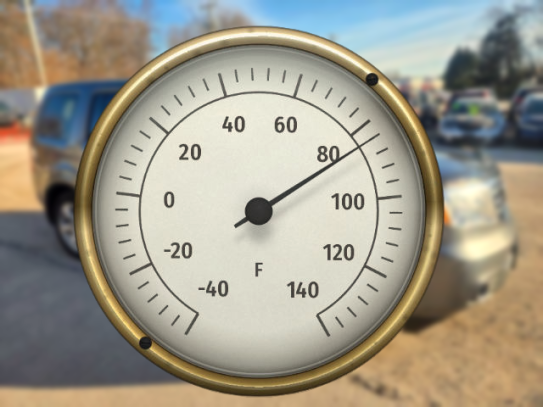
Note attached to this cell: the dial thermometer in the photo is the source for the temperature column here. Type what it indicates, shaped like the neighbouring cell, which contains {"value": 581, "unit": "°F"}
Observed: {"value": 84, "unit": "°F"}
